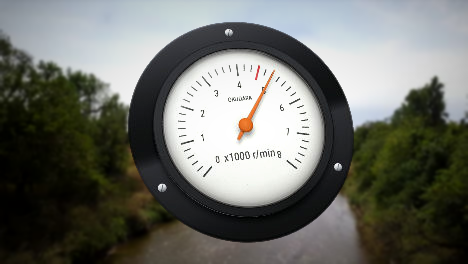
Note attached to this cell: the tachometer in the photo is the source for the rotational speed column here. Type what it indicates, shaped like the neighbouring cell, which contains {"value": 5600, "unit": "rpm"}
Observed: {"value": 5000, "unit": "rpm"}
